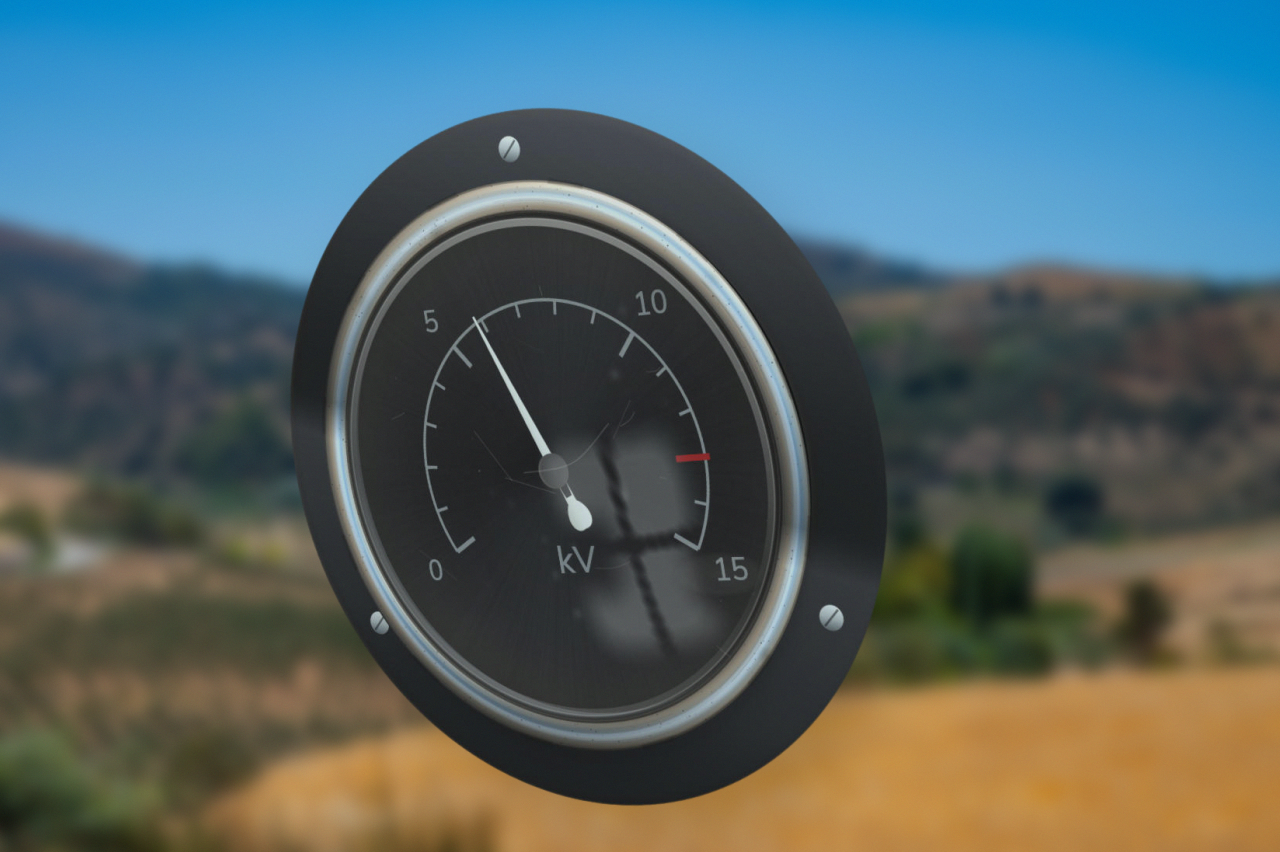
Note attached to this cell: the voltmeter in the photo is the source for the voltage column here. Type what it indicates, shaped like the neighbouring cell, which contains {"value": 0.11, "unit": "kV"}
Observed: {"value": 6, "unit": "kV"}
